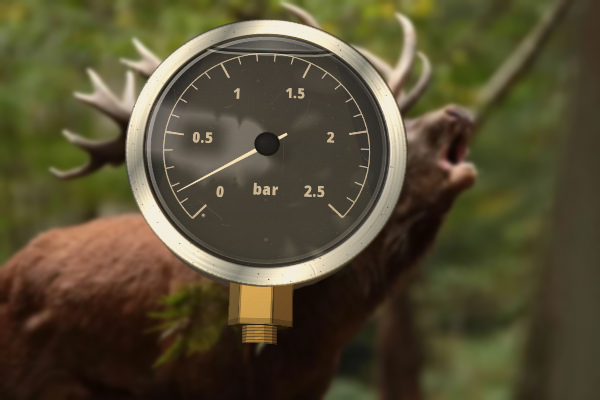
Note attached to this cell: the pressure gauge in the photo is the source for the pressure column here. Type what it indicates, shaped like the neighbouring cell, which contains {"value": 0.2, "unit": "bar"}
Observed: {"value": 0.15, "unit": "bar"}
